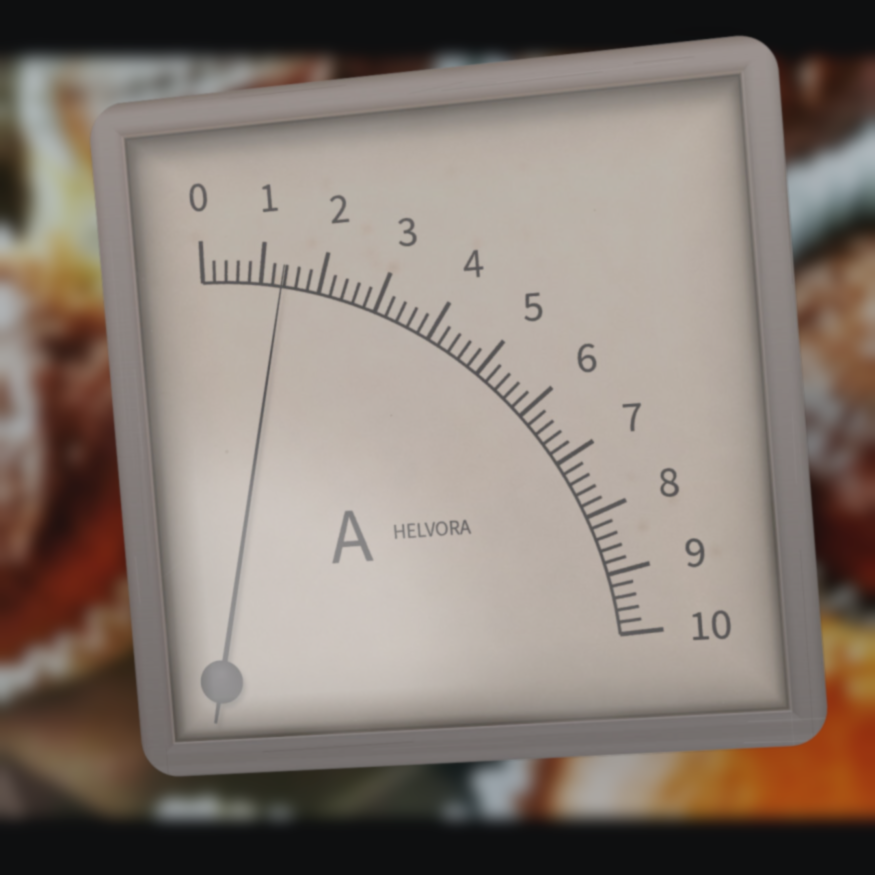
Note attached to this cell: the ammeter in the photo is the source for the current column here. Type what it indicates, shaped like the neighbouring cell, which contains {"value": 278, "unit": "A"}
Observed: {"value": 1.4, "unit": "A"}
